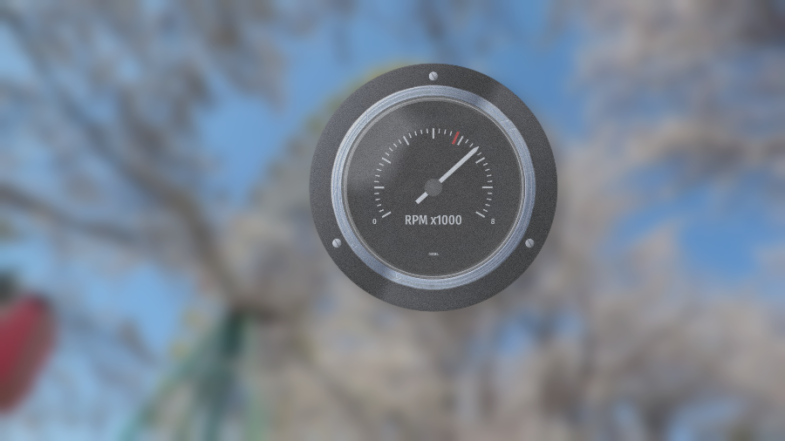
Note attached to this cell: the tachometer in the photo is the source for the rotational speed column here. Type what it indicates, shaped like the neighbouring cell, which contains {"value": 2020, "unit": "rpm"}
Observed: {"value": 5600, "unit": "rpm"}
